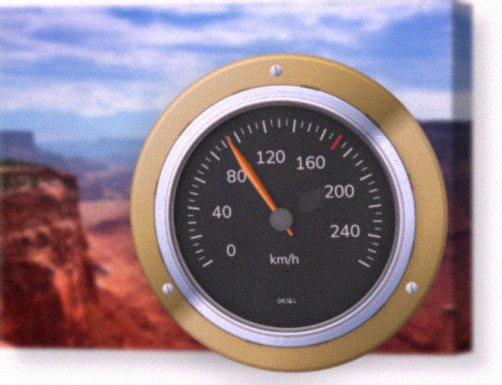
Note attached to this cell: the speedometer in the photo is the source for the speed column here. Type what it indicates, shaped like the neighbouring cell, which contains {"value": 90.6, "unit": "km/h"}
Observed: {"value": 95, "unit": "km/h"}
